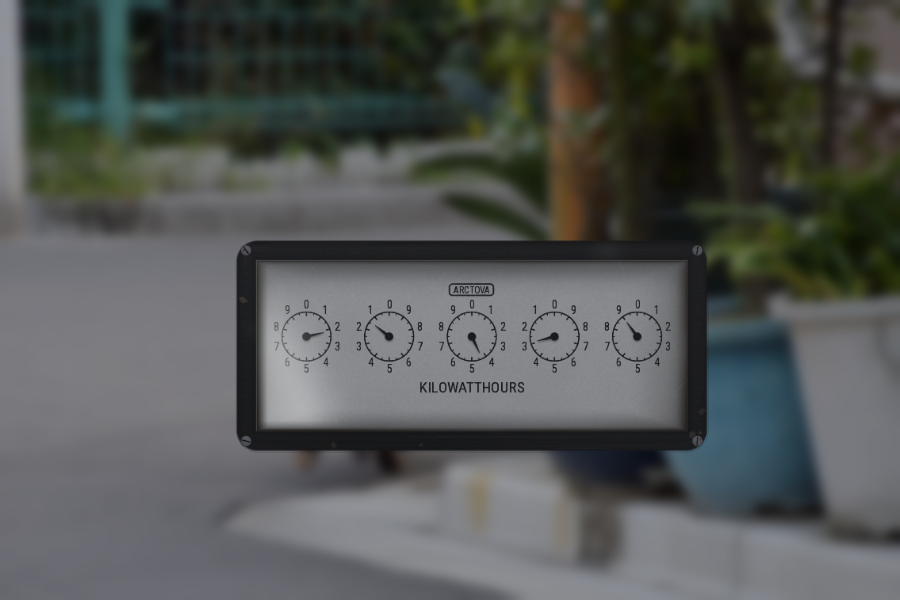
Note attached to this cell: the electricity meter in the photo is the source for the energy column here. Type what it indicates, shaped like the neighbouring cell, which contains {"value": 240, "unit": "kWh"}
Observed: {"value": 21429, "unit": "kWh"}
